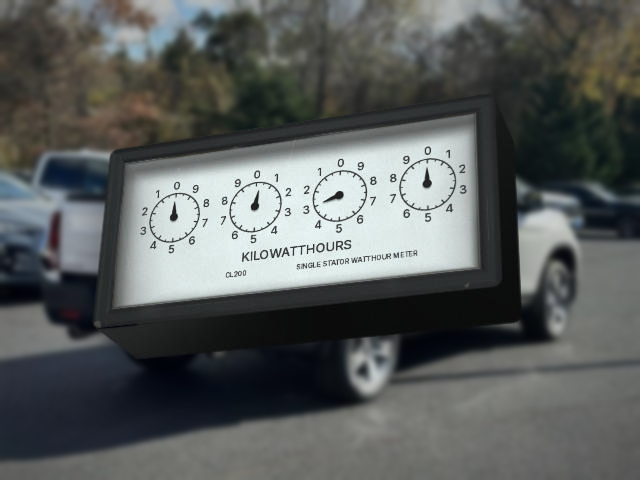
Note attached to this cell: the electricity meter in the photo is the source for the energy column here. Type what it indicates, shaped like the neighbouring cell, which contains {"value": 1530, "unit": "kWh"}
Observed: {"value": 30, "unit": "kWh"}
